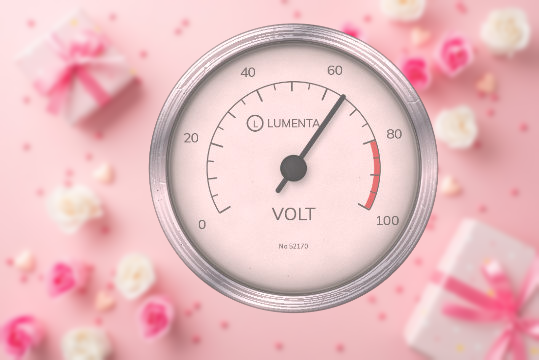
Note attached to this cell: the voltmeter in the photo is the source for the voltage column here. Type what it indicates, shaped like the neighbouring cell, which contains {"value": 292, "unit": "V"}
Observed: {"value": 65, "unit": "V"}
